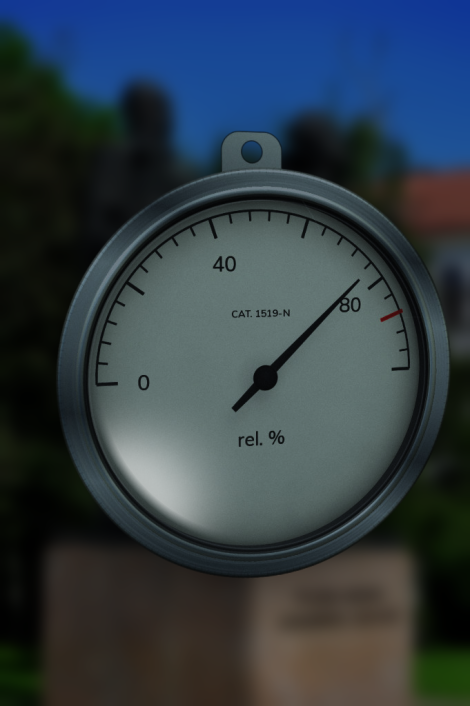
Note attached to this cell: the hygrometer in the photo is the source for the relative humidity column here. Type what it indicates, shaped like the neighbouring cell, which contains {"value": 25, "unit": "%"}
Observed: {"value": 76, "unit": "%"}
